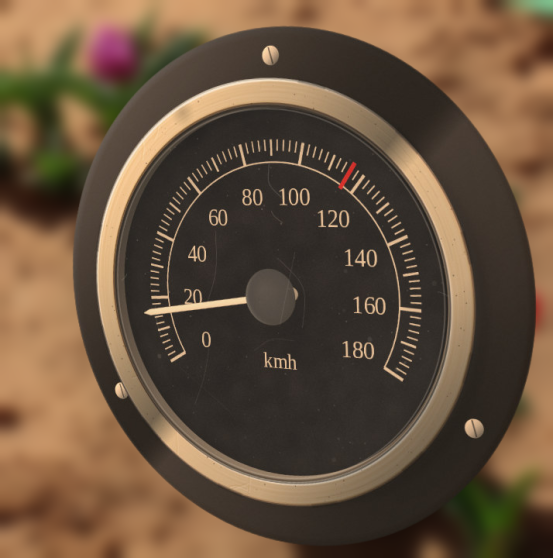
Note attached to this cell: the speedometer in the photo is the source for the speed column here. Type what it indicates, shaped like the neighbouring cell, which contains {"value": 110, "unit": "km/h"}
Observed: {"value": 16, "unit": "km/h"}
